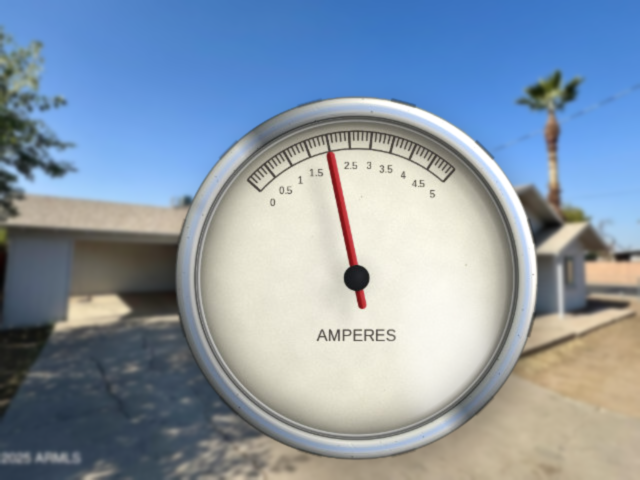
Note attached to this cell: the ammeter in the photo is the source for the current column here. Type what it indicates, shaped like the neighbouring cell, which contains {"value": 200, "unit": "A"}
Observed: {"value": 2, "unit": "A"}
